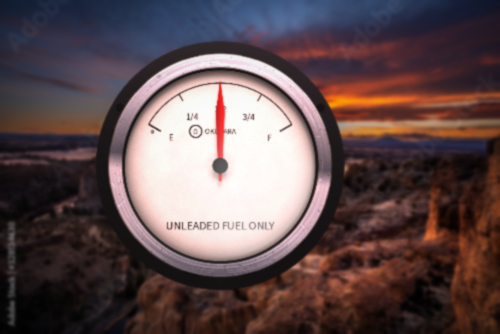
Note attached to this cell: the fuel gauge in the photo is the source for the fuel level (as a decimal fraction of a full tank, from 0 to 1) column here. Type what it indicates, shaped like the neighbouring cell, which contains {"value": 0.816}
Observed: {"value": 0.5}
